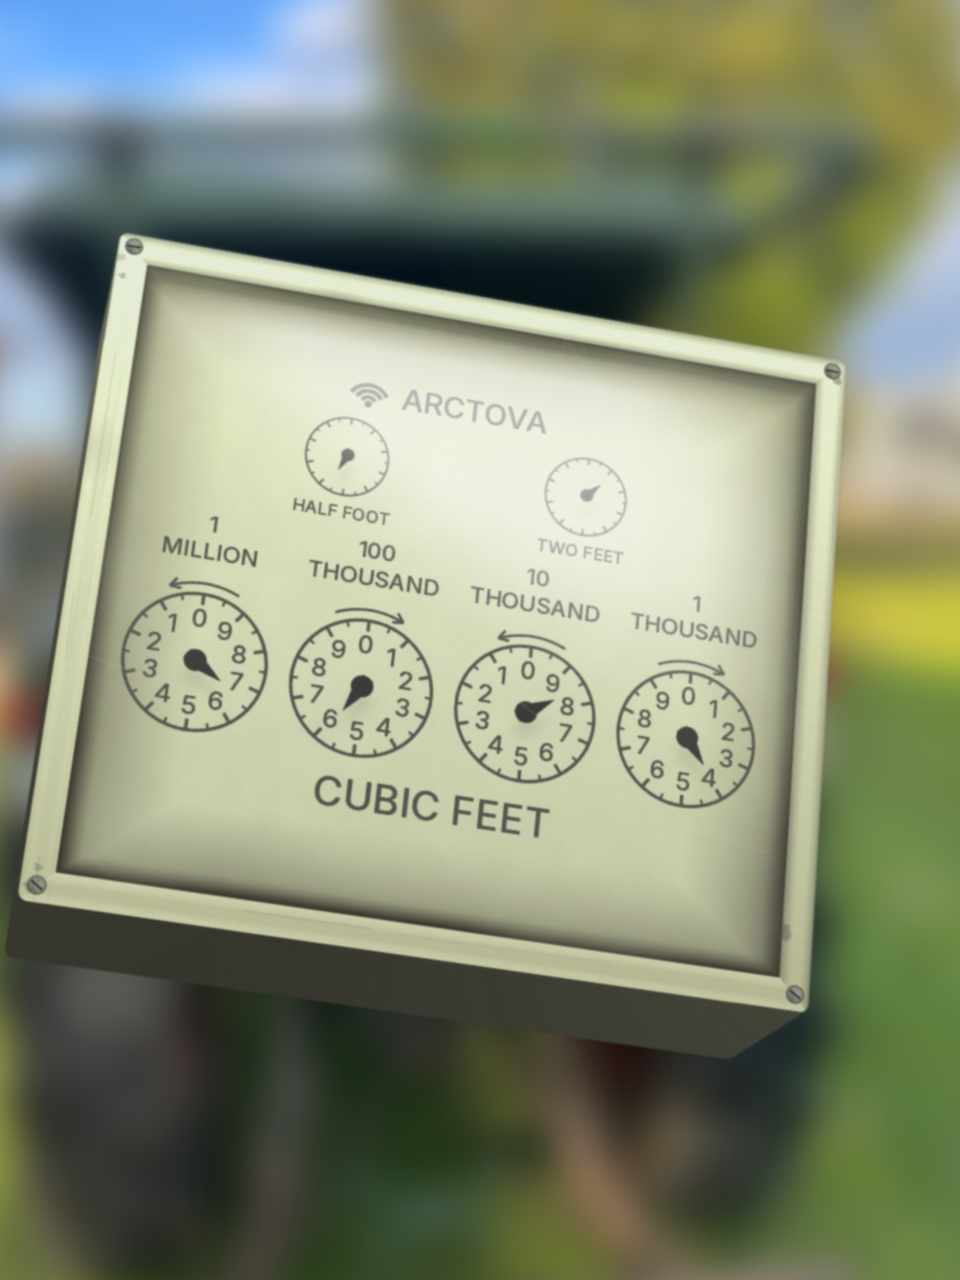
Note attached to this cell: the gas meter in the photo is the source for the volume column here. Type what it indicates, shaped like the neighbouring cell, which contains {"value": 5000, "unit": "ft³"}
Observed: {"value": 658400, "unit": "ft³"}
